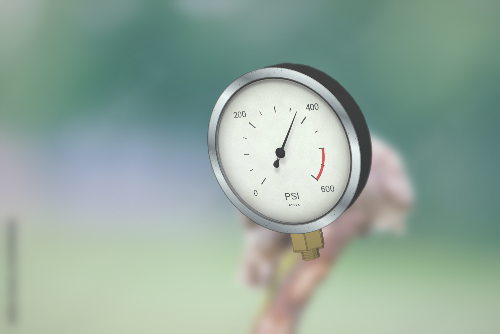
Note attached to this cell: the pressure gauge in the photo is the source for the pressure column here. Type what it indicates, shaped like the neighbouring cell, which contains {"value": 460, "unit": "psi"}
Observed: {"value": 375, "unit": "psi"}
